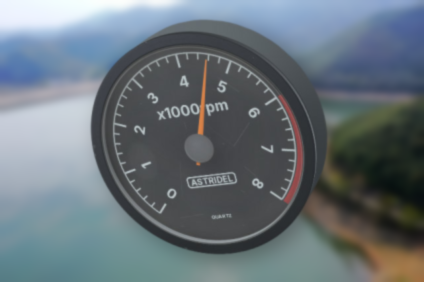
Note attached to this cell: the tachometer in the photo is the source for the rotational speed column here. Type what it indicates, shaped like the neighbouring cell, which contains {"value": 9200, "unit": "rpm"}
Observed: {"value": 4600, "unit": "rpm"}
